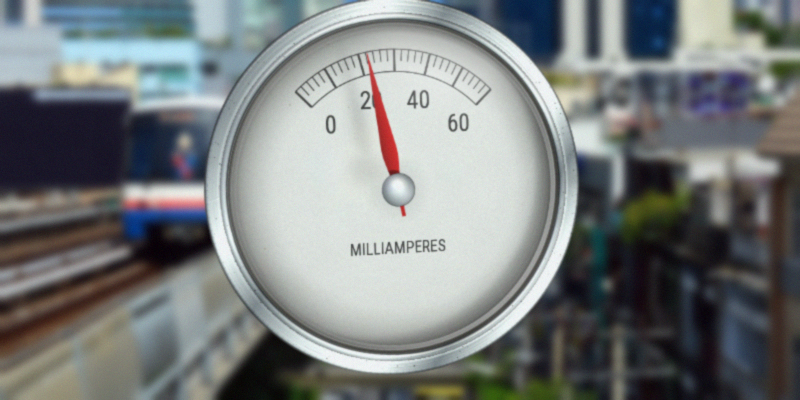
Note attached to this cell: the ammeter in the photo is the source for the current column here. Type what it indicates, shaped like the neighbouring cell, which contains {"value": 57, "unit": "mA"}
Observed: {"value": 22, "unit": "mA"}
